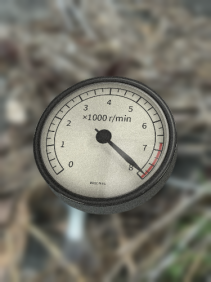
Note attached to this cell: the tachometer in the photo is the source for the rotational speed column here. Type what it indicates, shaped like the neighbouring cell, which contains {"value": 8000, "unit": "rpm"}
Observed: {"value": 7875, "unit": "rpm"}
